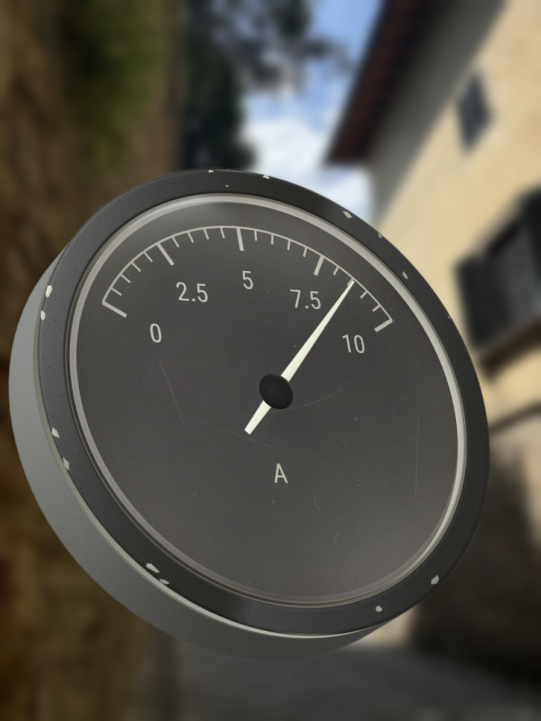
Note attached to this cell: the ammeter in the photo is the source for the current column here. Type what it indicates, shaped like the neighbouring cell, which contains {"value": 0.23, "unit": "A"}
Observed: {"value": 8.5, "unit": "A"}
